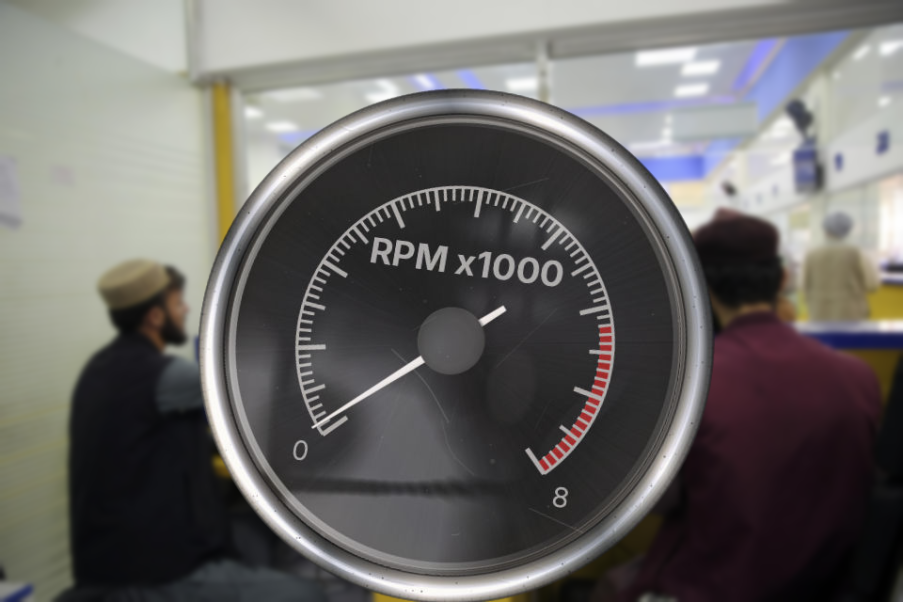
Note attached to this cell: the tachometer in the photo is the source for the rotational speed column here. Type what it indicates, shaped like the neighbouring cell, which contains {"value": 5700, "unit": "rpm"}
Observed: {"value": 100, "unit": "rpm"}
